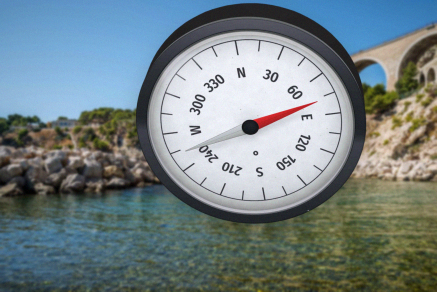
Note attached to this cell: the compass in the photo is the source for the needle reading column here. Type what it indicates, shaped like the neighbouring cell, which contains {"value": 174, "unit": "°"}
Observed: {"value": 75, "unit": "°"}
